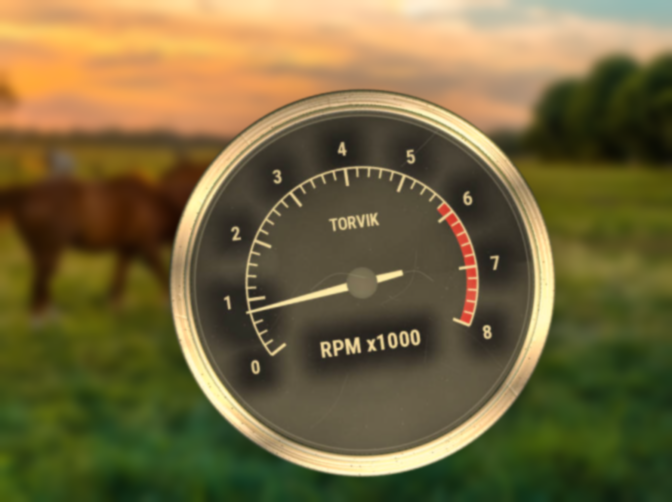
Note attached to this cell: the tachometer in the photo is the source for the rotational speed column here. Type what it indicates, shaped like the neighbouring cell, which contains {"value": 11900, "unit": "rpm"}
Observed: {"value": 800, "unit": "rpm"}
